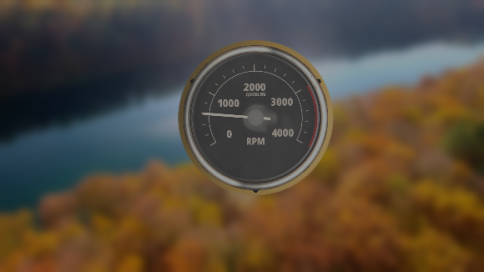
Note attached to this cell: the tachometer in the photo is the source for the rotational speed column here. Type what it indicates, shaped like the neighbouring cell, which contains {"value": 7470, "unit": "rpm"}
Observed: {"value": 600, "unit": "rpm"}
